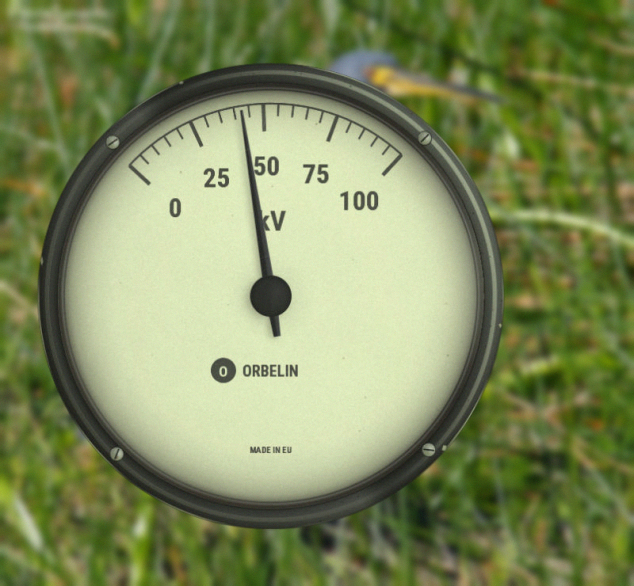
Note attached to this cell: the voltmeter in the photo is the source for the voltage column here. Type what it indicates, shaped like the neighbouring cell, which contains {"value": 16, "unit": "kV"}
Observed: {"value": 42.5, "unit": "kV"}
